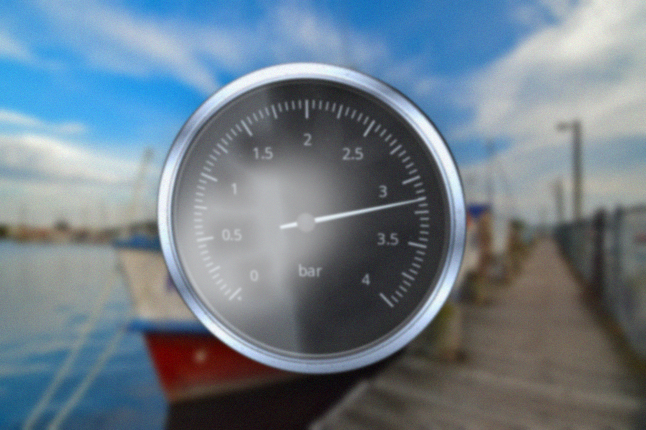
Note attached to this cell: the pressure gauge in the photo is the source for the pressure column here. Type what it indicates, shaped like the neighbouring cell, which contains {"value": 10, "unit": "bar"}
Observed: {"value": 3.15, "unit": "bar"}
